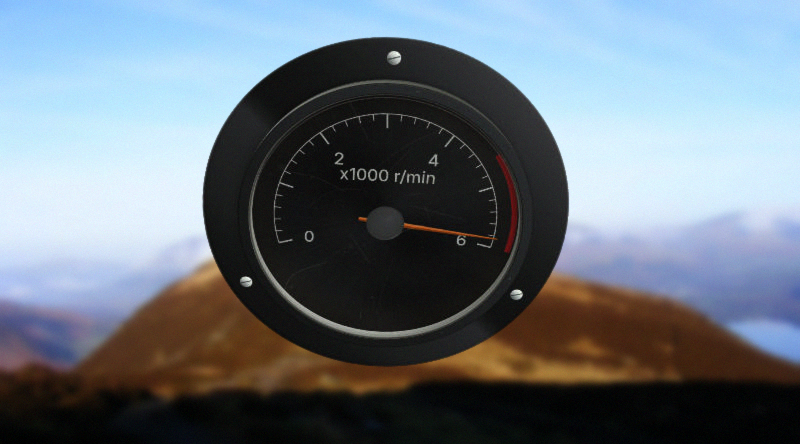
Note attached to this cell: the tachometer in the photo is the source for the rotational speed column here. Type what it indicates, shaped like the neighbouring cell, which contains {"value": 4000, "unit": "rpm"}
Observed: {"value": 5800, "unit": "rpm"}
